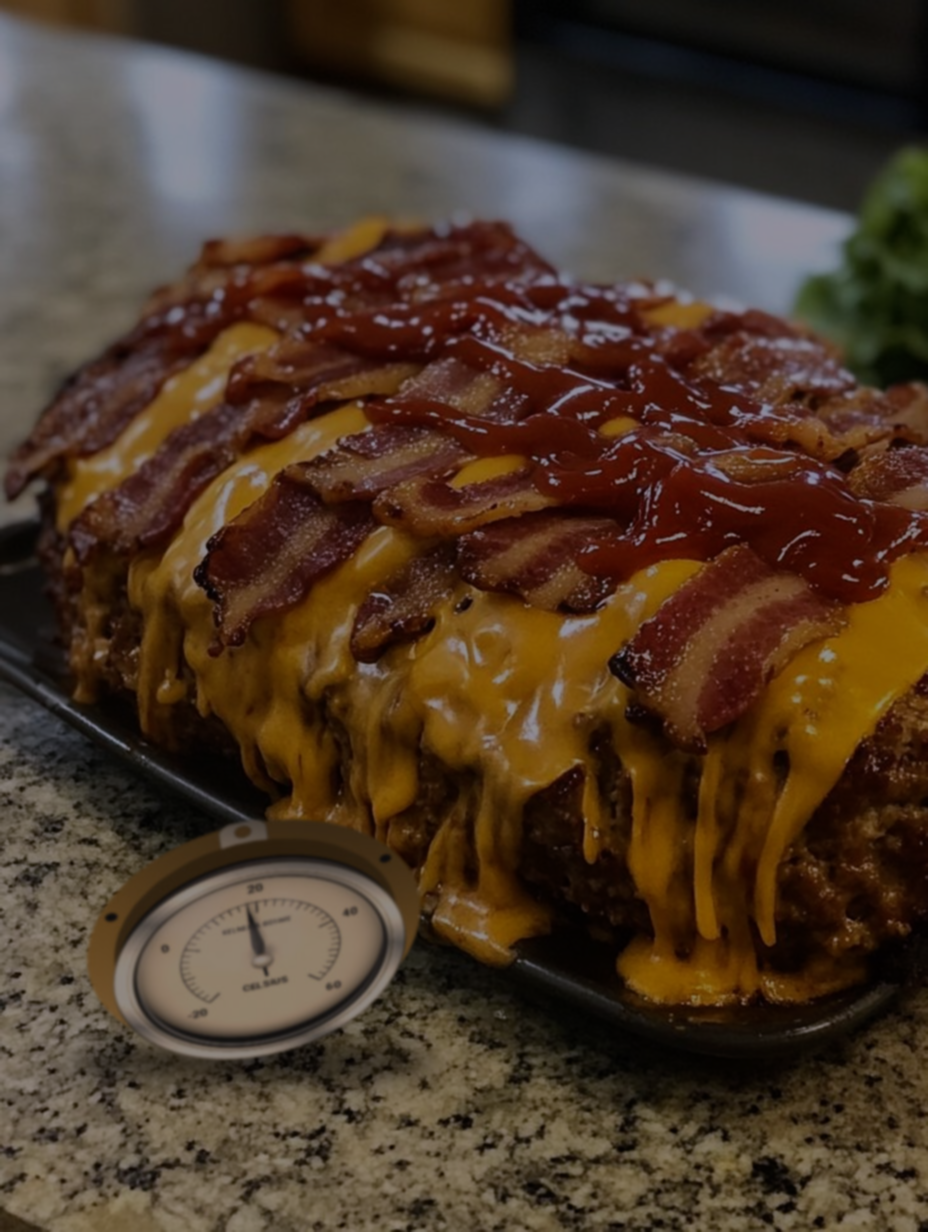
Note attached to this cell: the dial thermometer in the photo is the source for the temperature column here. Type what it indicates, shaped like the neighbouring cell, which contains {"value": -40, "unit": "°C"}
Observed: {"value": 18, "unit": "°C"}
